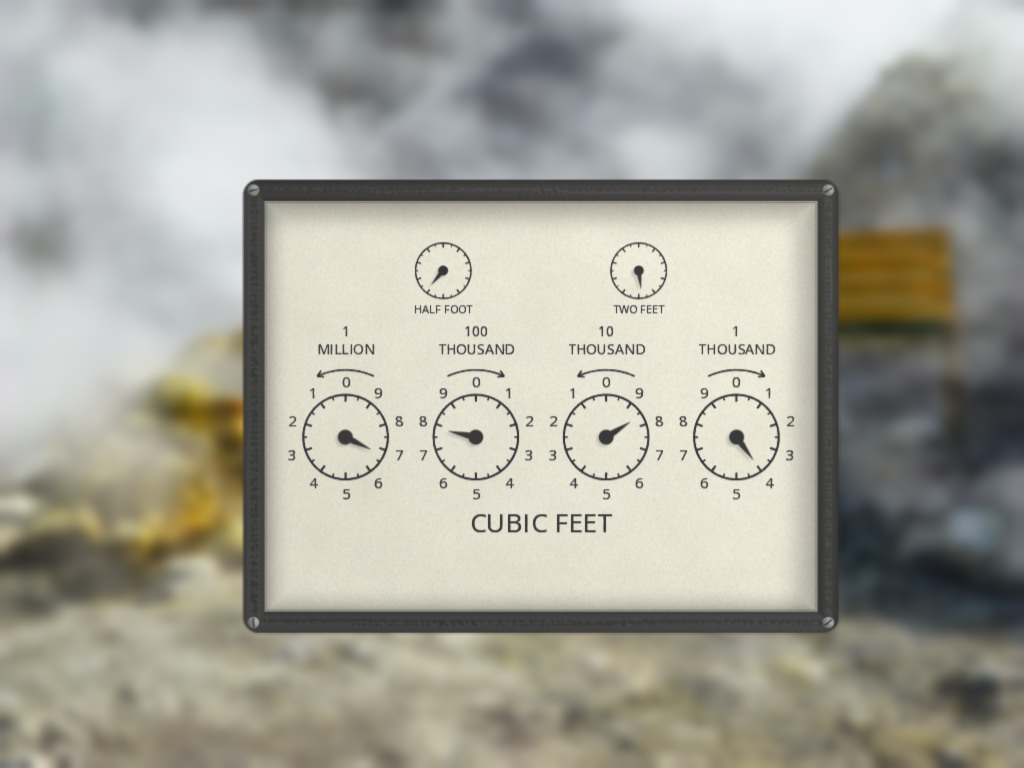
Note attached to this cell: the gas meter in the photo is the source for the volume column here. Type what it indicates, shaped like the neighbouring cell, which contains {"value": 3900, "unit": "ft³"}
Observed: {"value": 678400, "unit": "ft³"}
